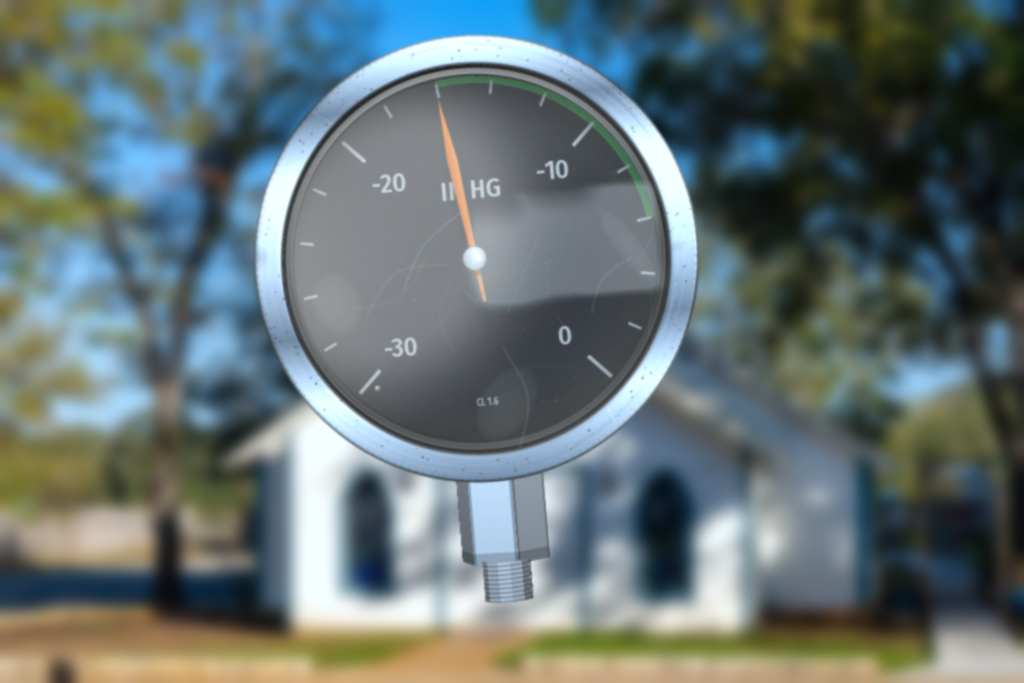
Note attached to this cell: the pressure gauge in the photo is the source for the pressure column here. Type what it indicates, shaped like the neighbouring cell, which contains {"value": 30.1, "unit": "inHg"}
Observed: {"value": -16, "unit": "inHg"}
